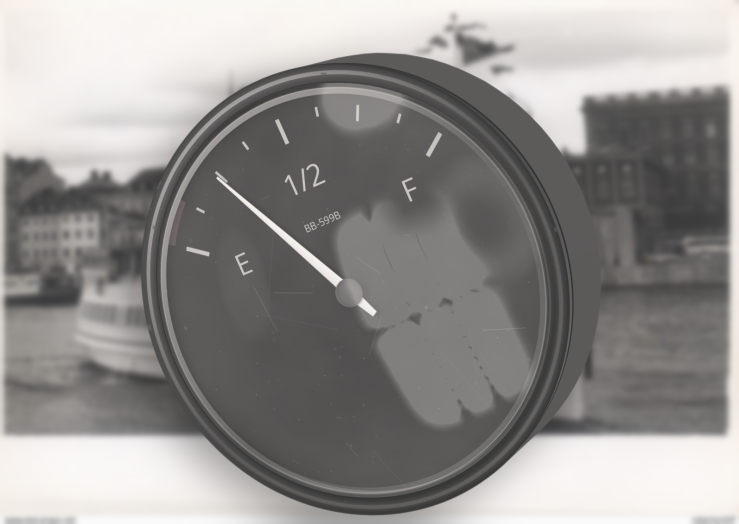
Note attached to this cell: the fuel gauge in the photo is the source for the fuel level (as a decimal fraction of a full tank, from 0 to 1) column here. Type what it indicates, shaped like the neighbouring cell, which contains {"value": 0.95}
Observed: {"value": 0.25}
